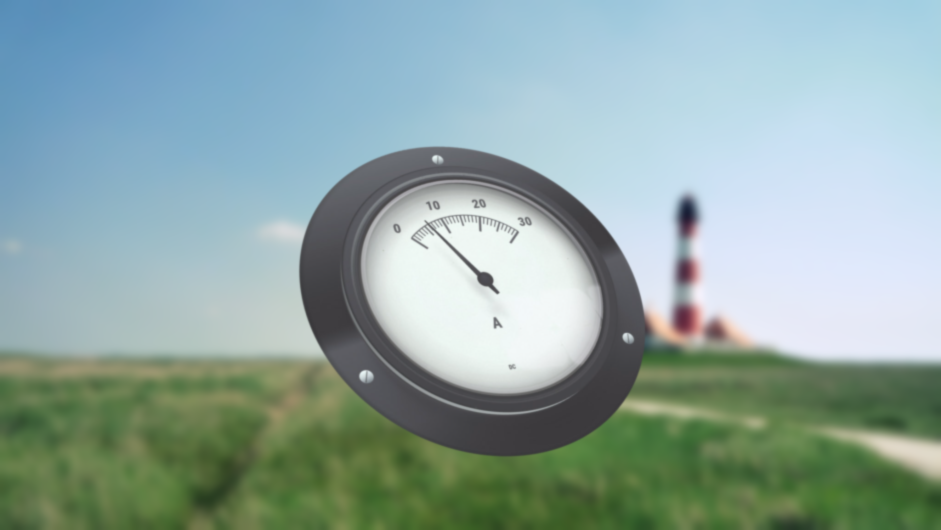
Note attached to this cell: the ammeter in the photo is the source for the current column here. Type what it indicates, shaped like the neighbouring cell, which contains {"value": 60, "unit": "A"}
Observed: {"value": 5, "unit": "A"}
